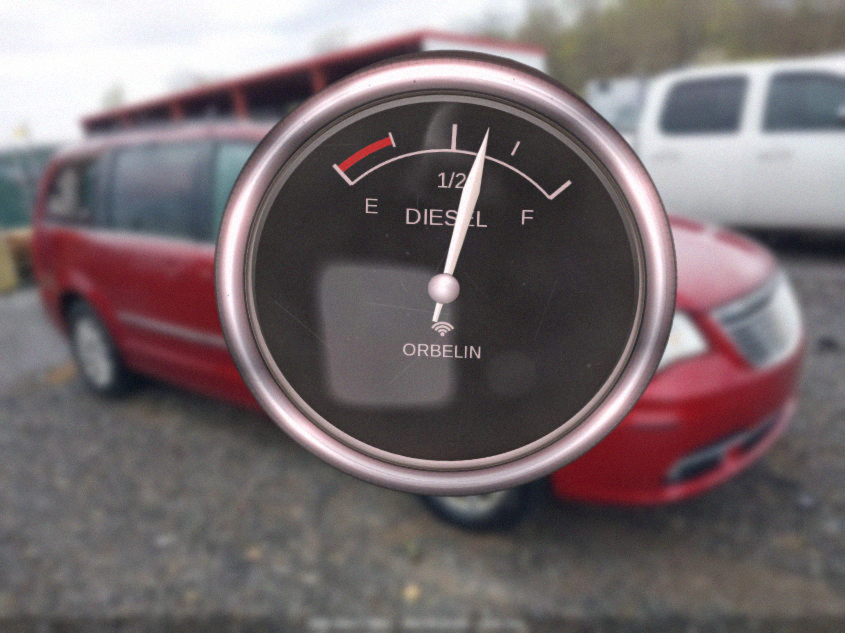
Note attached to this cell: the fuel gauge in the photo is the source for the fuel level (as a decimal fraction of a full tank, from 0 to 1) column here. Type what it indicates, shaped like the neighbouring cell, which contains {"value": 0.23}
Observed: {"value": 0.625}
